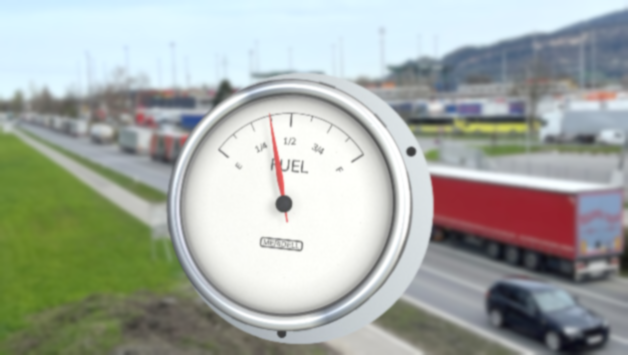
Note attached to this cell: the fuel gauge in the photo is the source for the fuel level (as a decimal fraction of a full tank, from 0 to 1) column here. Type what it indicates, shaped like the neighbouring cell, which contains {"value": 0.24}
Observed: {"value": 0.375}
